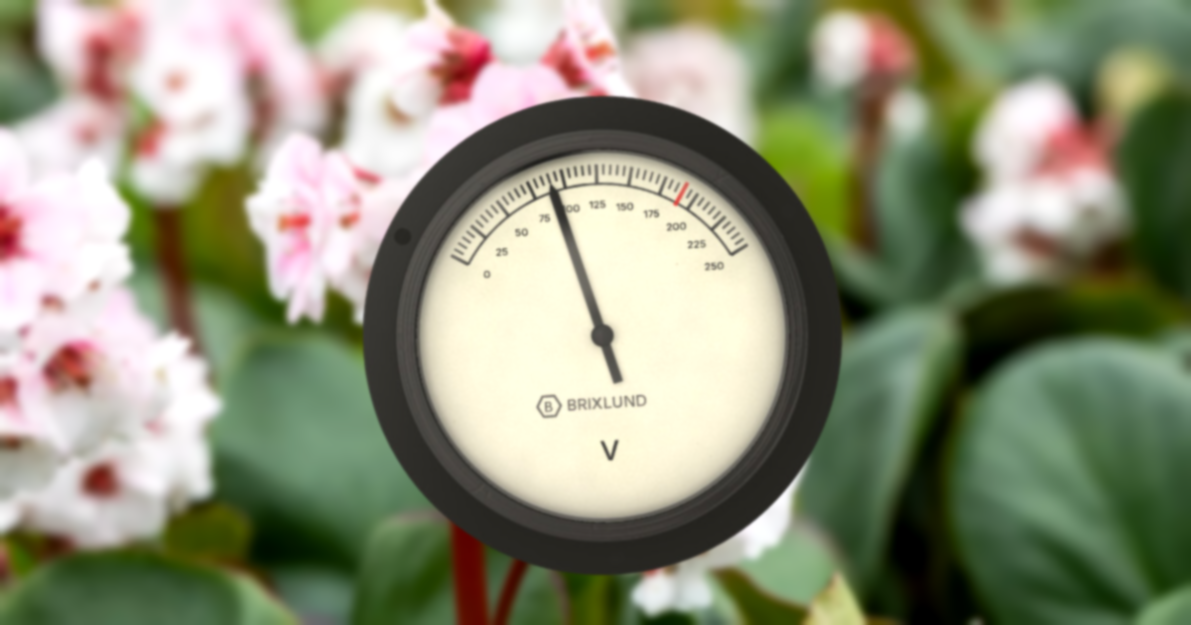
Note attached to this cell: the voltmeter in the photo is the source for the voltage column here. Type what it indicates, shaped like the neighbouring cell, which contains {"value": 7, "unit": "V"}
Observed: {"value": 90, "unit": "V"}
